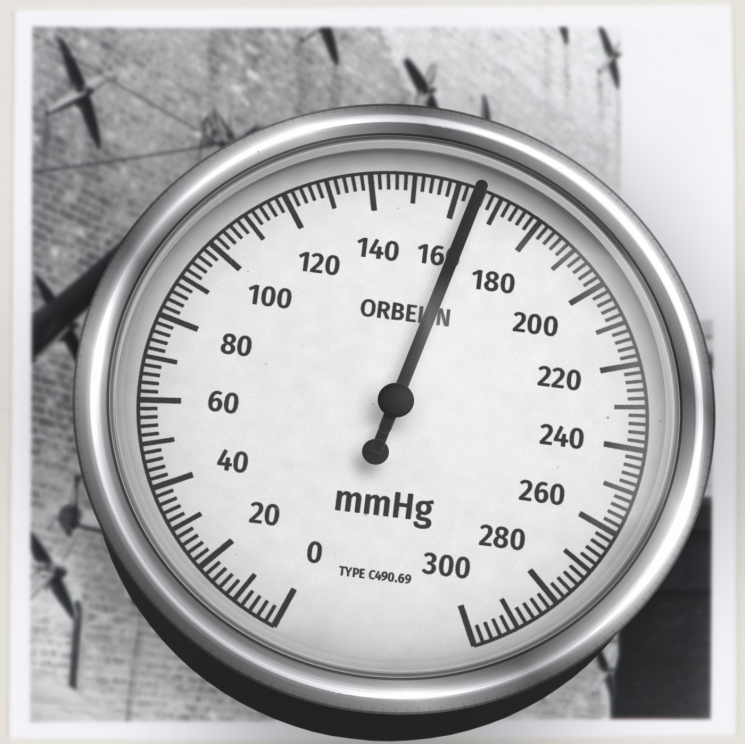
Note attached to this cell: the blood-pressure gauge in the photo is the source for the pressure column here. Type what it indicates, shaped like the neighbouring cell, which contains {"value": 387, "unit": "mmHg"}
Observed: {"value": 165, "unit": "mmHg"}
